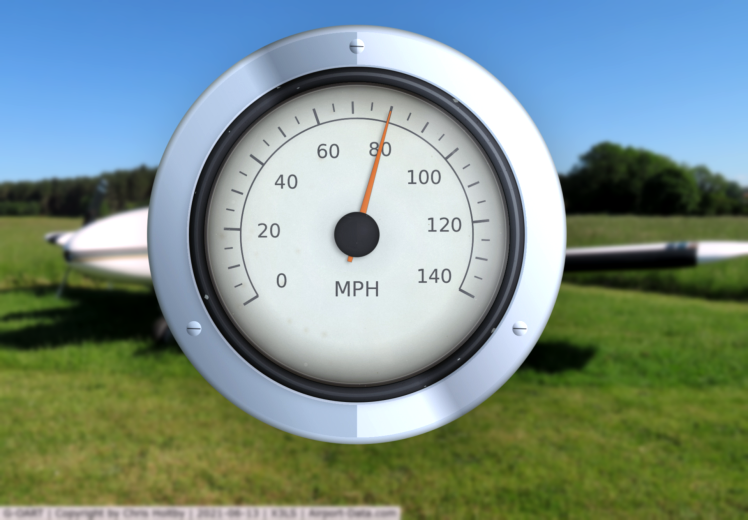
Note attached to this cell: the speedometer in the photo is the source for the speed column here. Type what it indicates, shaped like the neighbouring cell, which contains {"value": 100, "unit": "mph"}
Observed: {"value": 80, "unit": "mph"}
